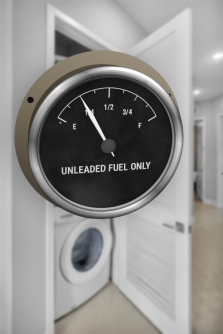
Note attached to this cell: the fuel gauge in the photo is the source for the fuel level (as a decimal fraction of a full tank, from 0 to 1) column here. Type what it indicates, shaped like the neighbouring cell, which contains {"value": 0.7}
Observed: {"value": 0.25}
